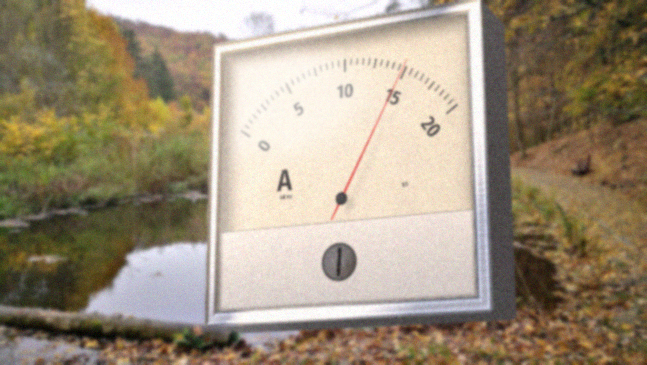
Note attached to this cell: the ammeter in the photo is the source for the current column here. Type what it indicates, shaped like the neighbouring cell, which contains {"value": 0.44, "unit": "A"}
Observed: {"value": 15, "unit": "A"}
